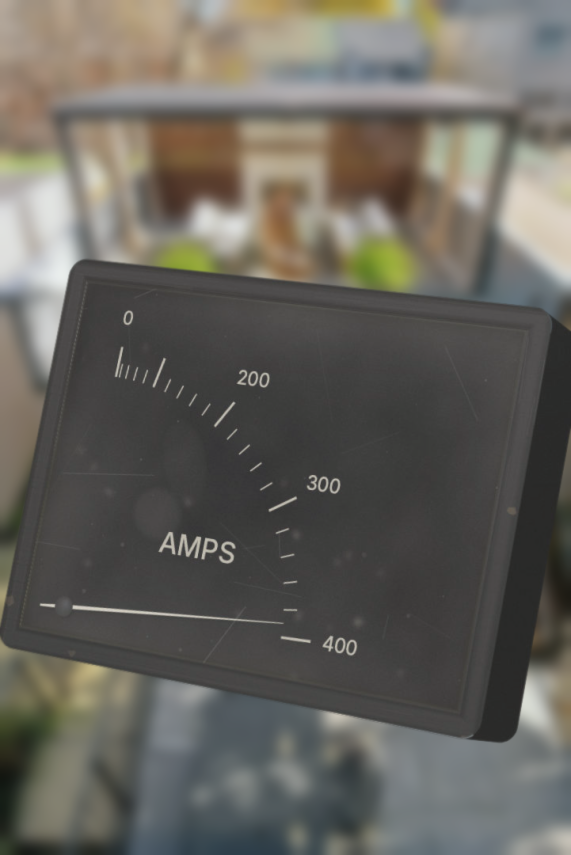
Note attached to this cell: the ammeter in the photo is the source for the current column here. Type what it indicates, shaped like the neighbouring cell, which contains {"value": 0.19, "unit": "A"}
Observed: {"value": 390, "unit": "A"}
